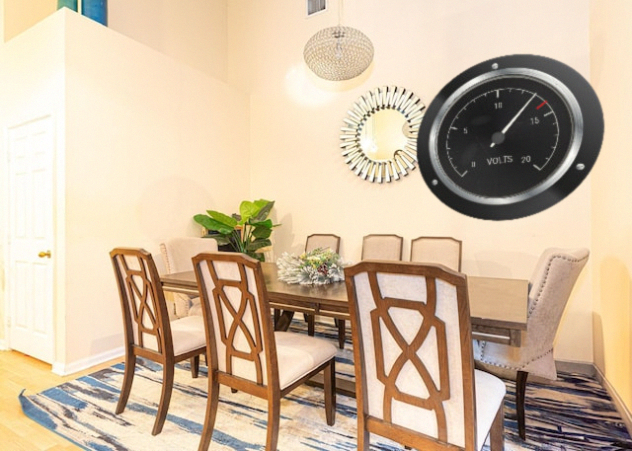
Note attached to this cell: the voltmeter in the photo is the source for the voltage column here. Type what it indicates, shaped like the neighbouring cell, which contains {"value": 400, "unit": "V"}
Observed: {"value": 13, "unit": "V"}
